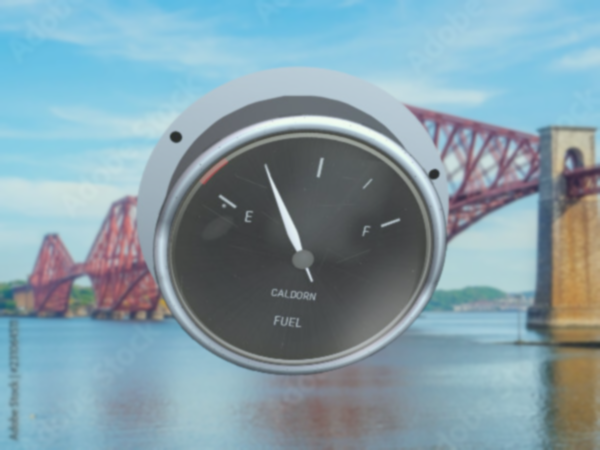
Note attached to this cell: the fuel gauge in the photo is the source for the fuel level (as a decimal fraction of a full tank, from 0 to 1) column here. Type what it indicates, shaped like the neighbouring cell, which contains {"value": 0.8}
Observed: {"value": 0.25}
